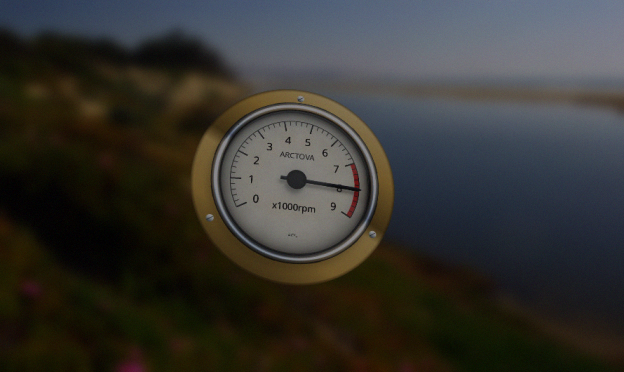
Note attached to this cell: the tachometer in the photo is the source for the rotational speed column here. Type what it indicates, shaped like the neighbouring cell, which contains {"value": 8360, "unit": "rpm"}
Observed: {"value": 8000, "unit": "rpm"}
